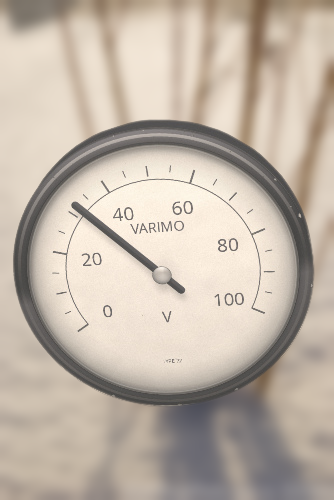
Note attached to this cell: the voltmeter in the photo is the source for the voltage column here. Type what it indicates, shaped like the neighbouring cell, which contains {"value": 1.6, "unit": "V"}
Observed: {"value": 32.5, "unit": "V"}
